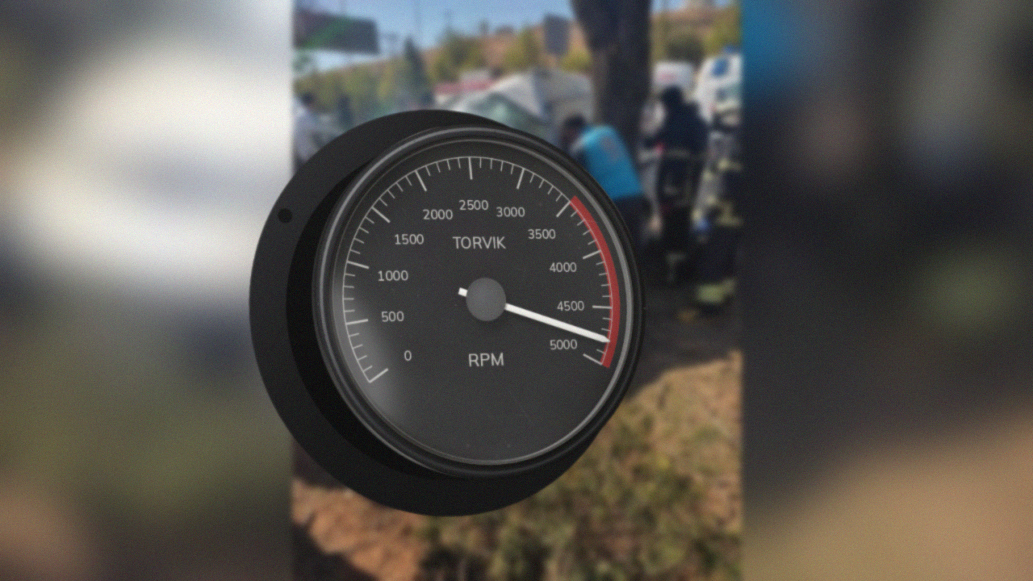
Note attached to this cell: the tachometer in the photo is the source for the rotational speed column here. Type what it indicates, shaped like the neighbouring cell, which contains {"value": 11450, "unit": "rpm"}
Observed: {"value": 4800, "unit": "rpm"}
